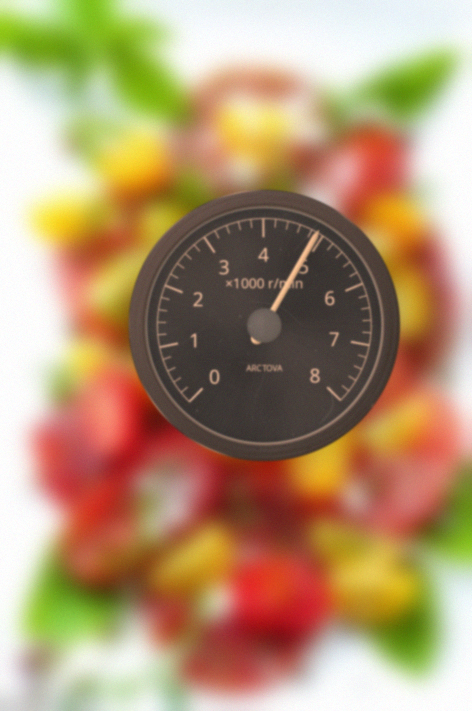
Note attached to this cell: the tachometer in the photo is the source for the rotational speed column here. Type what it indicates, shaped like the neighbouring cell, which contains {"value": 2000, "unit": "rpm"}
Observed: {"value": 4900, "unit": "rpm"}
